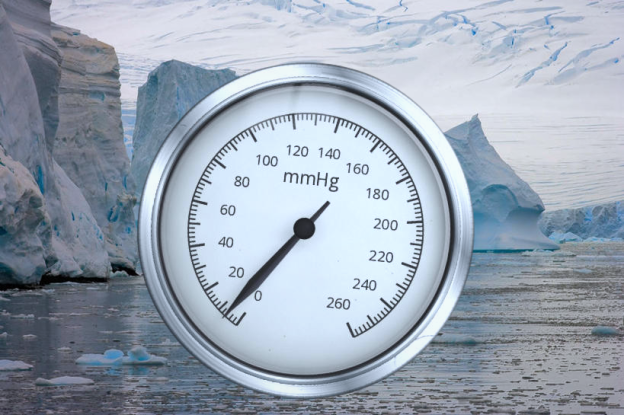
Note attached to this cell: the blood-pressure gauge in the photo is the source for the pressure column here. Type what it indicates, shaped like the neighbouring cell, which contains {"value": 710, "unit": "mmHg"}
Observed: {"value": 6, "unit": "mmHg"}
